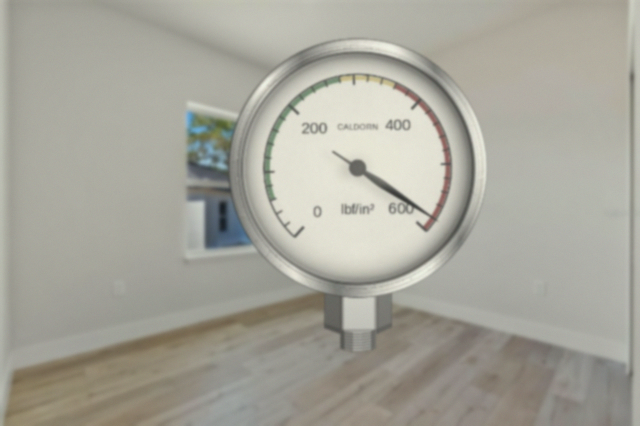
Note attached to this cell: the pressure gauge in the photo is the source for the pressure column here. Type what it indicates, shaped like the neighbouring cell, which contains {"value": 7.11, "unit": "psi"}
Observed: {"value": 580, "unit": "psi"}
